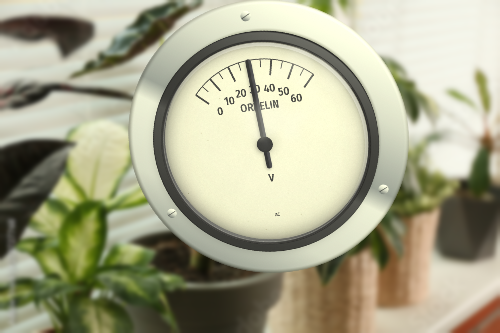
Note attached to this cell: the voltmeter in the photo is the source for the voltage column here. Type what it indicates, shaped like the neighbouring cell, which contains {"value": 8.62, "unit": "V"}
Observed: {"value": 30, "unit": "V"}
